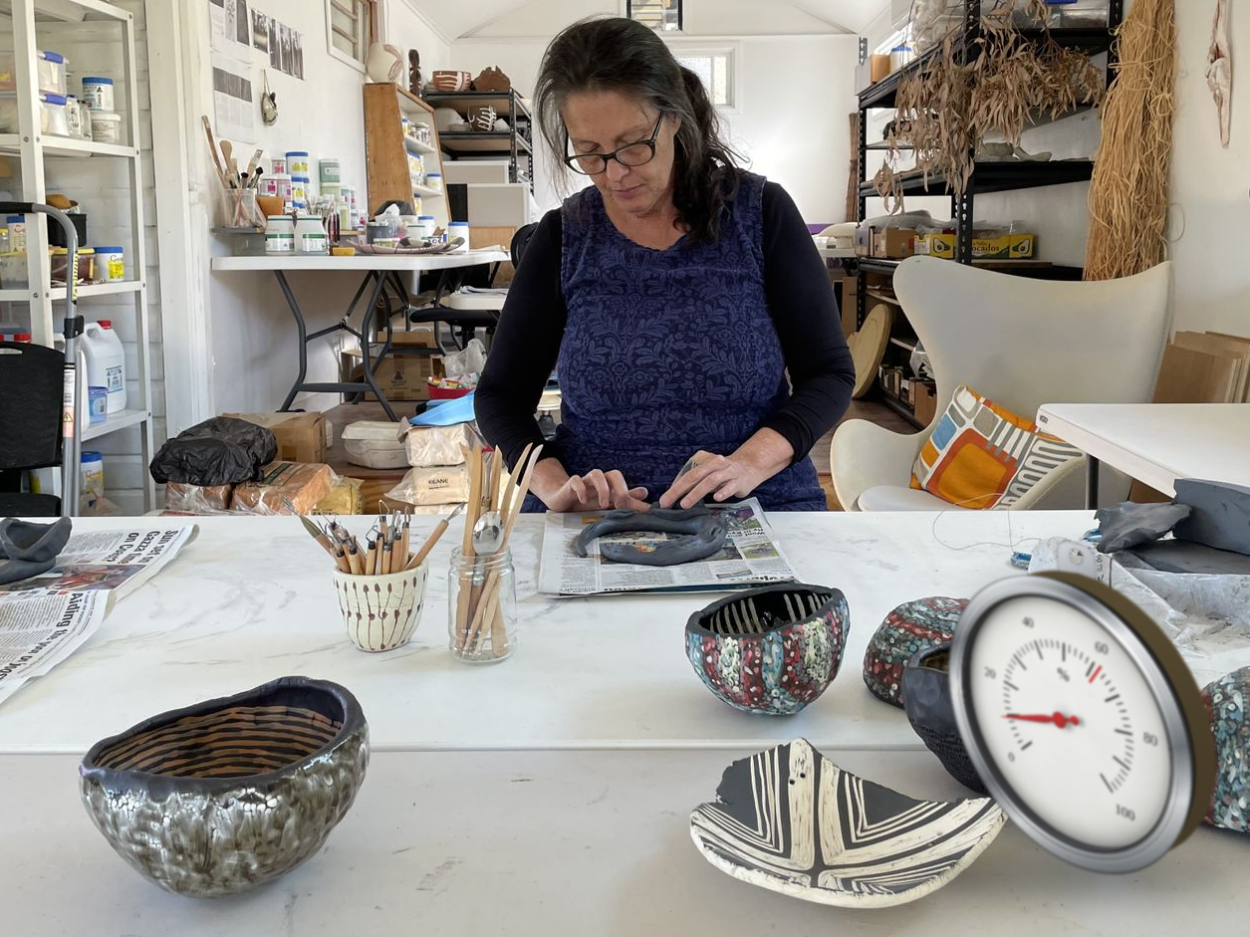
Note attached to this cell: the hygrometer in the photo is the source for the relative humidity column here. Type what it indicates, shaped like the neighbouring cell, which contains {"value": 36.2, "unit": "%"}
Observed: {"value": 10, "unit": "%"}
